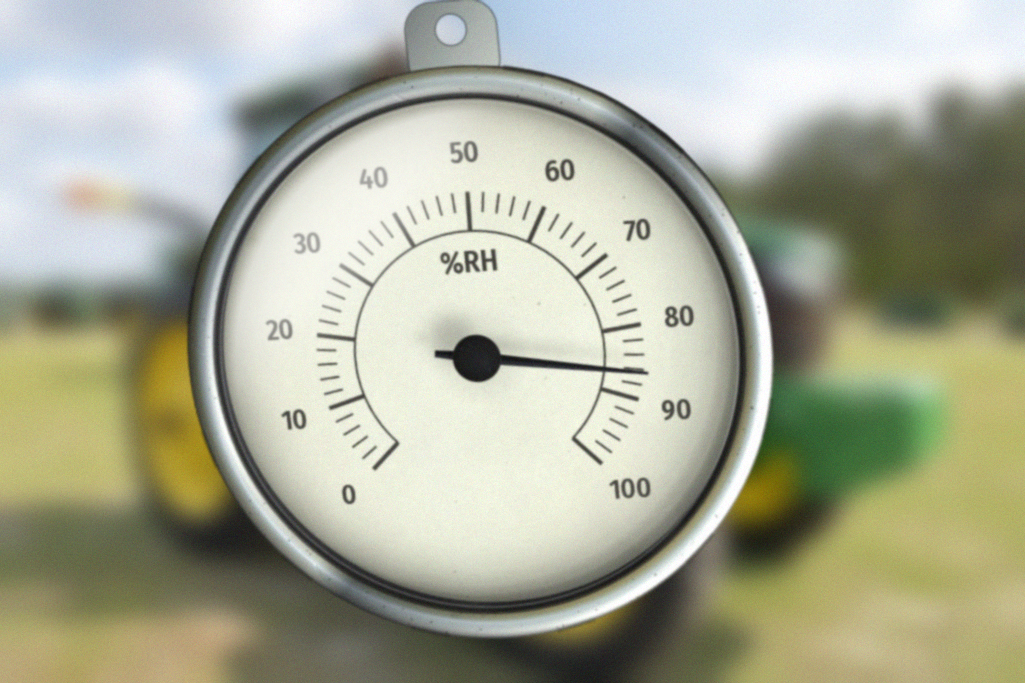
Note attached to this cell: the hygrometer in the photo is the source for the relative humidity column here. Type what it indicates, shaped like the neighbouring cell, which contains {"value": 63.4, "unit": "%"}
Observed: {"value": 86, "unit": "%"}
